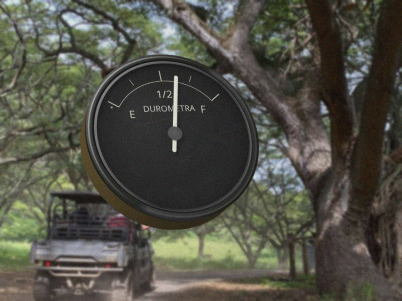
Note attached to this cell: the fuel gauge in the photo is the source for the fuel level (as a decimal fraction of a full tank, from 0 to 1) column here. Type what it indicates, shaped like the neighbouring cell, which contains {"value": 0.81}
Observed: {"value": 0.625}
